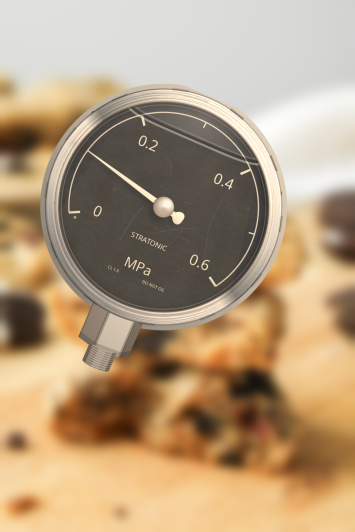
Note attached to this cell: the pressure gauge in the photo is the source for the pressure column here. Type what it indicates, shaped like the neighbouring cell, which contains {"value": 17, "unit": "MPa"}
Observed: {"value": 0.1, "unit": "MPa"}
